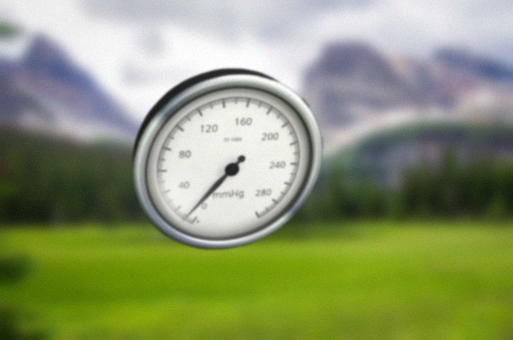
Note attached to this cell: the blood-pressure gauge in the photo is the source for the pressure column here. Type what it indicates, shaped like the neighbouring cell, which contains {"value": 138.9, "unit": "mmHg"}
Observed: {"value": 10, "unit": "mmHg"}
